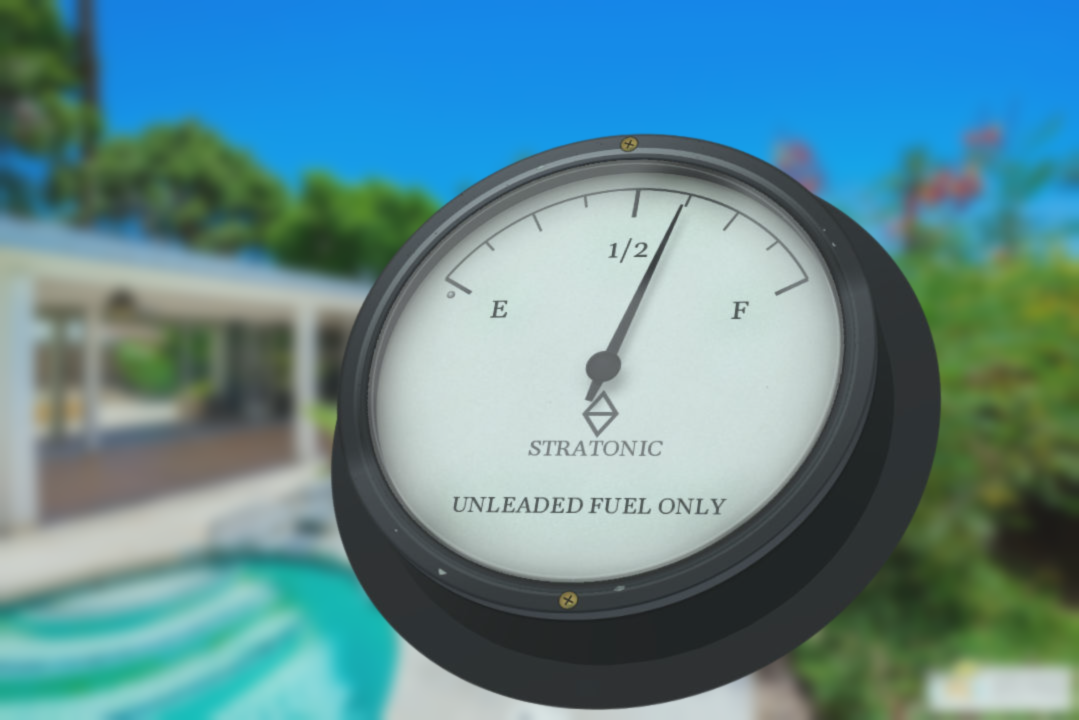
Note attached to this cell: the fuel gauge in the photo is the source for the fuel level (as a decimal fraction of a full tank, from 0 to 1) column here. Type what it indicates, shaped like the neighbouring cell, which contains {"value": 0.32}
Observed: {"value": 0.625}
